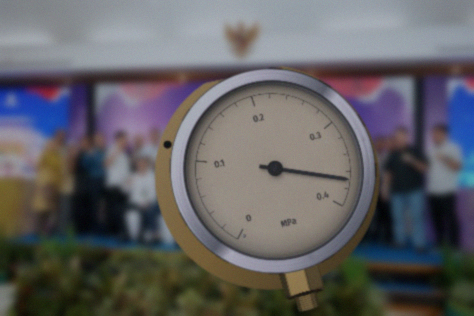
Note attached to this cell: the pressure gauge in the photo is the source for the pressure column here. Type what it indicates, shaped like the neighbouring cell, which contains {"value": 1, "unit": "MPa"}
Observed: {"value": 0.37, "unit": "MPa"}
